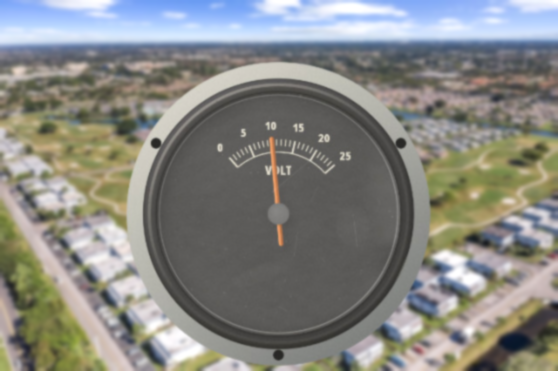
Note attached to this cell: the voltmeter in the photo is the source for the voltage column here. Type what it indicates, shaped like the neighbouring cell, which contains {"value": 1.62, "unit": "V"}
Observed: {"value": 10, "unit": "V"}
